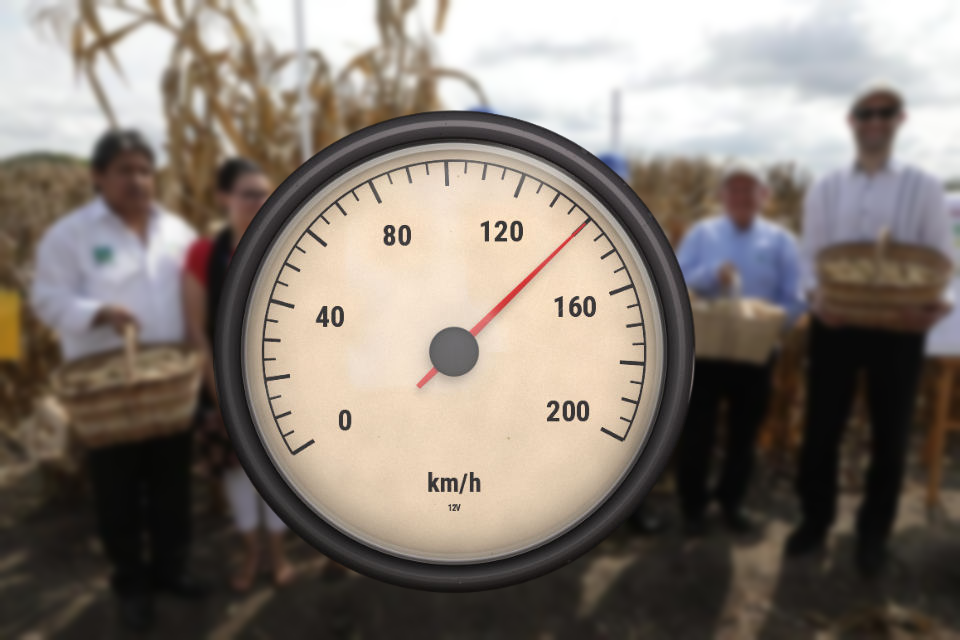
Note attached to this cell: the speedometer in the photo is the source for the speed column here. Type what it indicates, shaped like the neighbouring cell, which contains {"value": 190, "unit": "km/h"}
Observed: {"value": 140, "unit": "km/h"}
